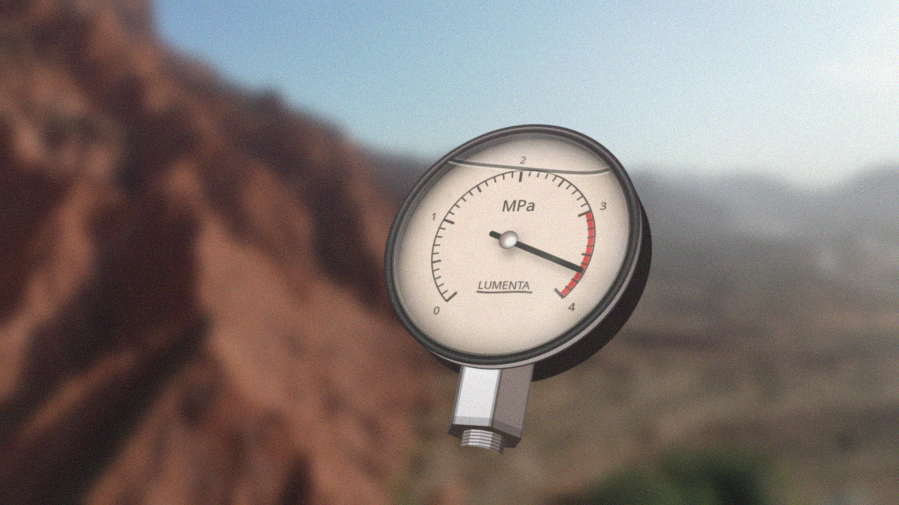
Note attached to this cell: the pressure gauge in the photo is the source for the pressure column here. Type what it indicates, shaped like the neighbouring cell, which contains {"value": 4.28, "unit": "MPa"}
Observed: {"value": 3.7, "unit": "MPa"}
